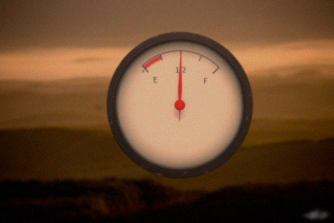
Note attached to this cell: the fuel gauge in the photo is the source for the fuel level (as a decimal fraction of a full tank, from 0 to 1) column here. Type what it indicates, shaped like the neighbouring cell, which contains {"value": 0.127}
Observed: {"value": 0.5}
